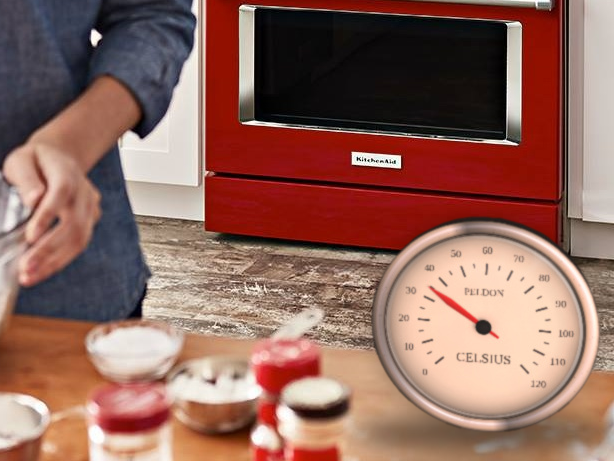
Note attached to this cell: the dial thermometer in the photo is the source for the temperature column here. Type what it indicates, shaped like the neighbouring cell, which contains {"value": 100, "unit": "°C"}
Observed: {"value": 35, "unit": "°C"}
